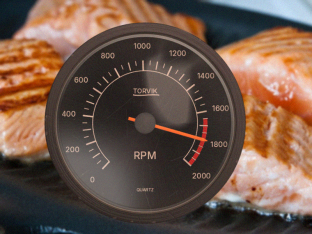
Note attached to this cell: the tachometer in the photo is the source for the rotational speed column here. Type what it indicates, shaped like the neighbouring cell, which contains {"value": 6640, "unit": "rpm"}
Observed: {"value": 1800, "unit": "rpm"}
